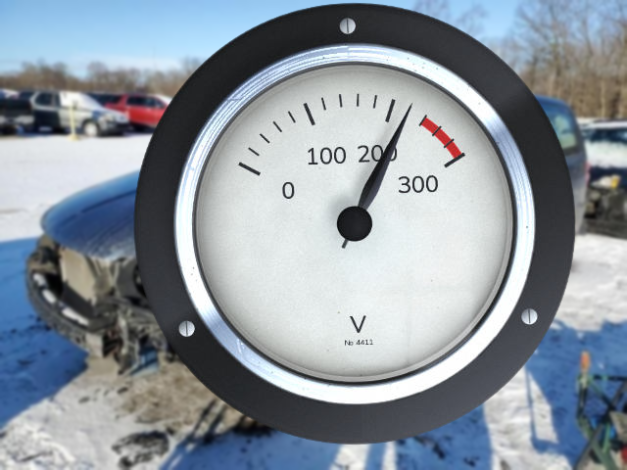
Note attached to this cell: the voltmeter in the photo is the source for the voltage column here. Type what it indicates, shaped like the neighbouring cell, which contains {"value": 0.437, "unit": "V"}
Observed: {"value": 220, "unit": "V"}
